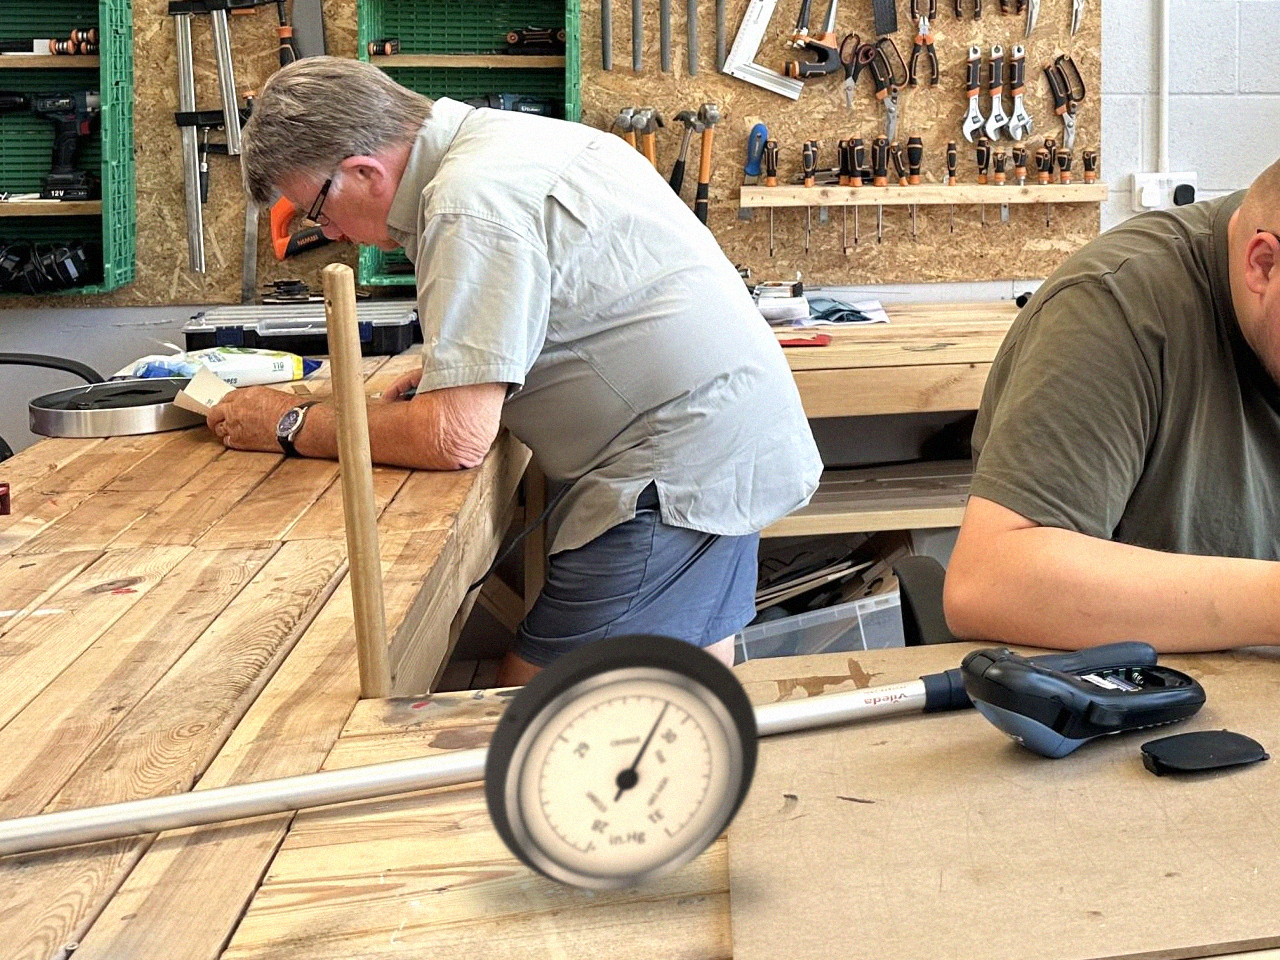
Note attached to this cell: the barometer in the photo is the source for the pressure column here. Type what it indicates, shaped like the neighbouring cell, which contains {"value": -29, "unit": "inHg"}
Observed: {"value": 29.8, "unit": "inHg"}
